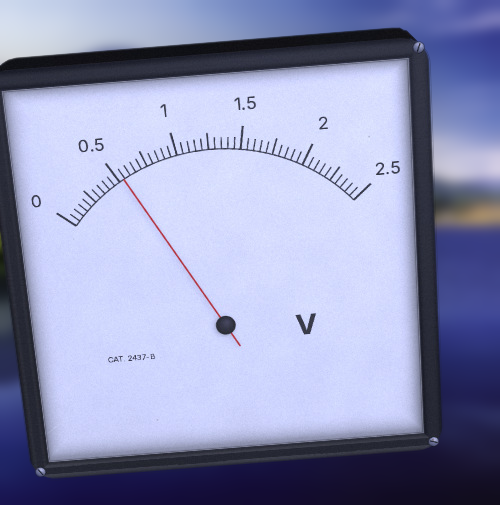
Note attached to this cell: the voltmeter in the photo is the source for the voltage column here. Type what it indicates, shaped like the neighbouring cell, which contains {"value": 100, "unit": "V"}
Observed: {"value": 0.55, "unit": "V"}
